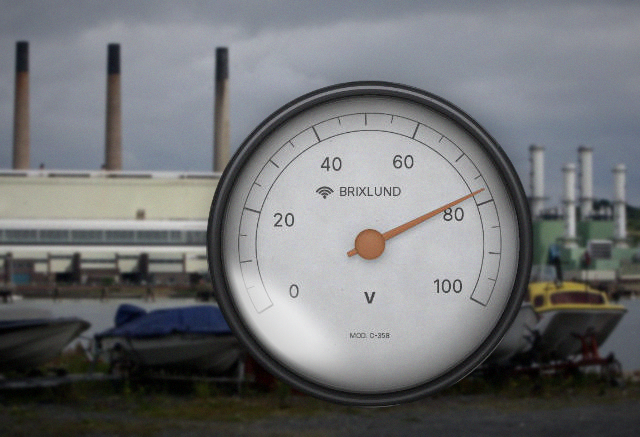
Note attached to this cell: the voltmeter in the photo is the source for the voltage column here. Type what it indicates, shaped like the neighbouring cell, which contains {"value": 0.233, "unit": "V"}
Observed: {"value": 77.5, "unit": "V"}
